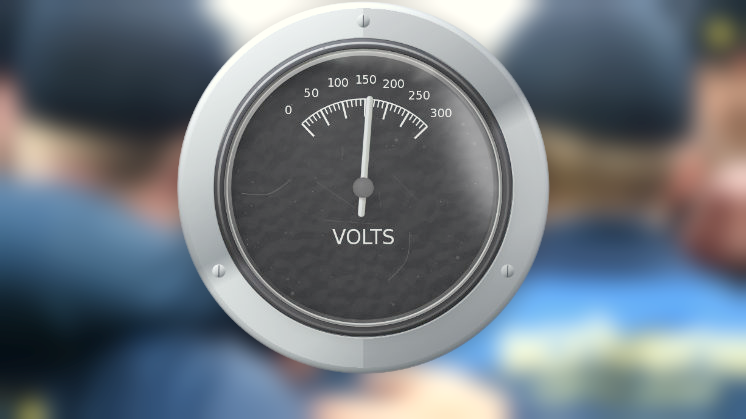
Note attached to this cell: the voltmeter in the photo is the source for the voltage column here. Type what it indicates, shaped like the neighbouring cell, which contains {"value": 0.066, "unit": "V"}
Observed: {"value": 160, "unit": "V"}
